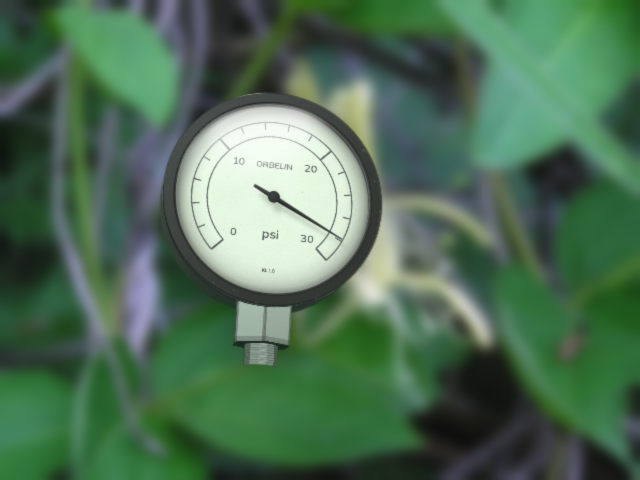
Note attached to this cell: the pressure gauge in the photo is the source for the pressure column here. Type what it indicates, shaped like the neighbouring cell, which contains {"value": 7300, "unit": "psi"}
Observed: {"value": 28, "unit": "psi"}
